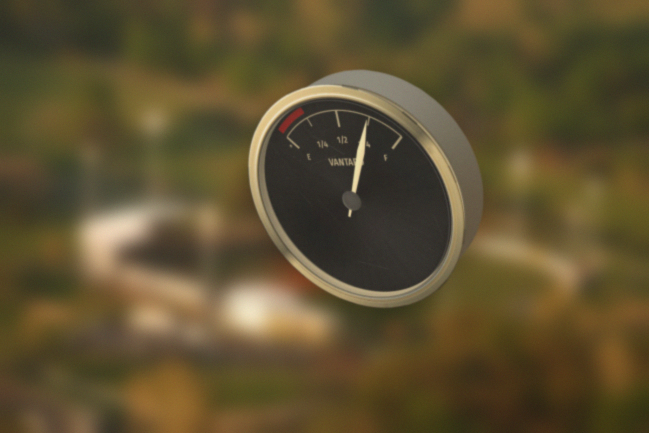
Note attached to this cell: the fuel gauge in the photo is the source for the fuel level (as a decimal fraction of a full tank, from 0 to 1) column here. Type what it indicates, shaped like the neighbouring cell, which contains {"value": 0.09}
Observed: {"value": 0.75}
